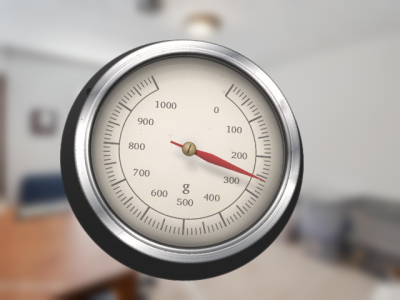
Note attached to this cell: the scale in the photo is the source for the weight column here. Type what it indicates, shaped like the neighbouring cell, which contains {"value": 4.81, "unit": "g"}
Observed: {"value": 260, "unit": "g"}
